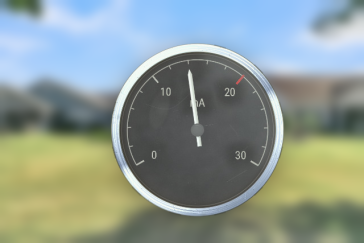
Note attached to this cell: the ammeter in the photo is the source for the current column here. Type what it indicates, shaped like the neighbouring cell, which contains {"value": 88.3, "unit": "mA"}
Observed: {"value": 14, "unit": "mA"}
